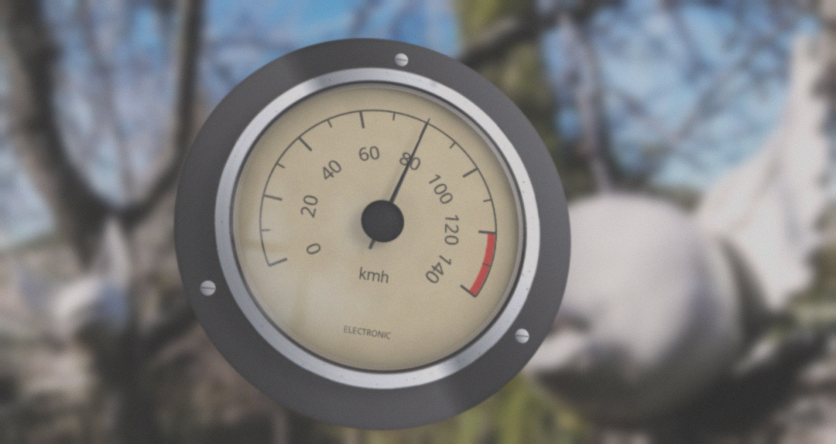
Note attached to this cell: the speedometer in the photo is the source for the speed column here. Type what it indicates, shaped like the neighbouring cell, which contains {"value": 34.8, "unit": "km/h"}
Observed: {"value": 80, "unit": "km/h"}
